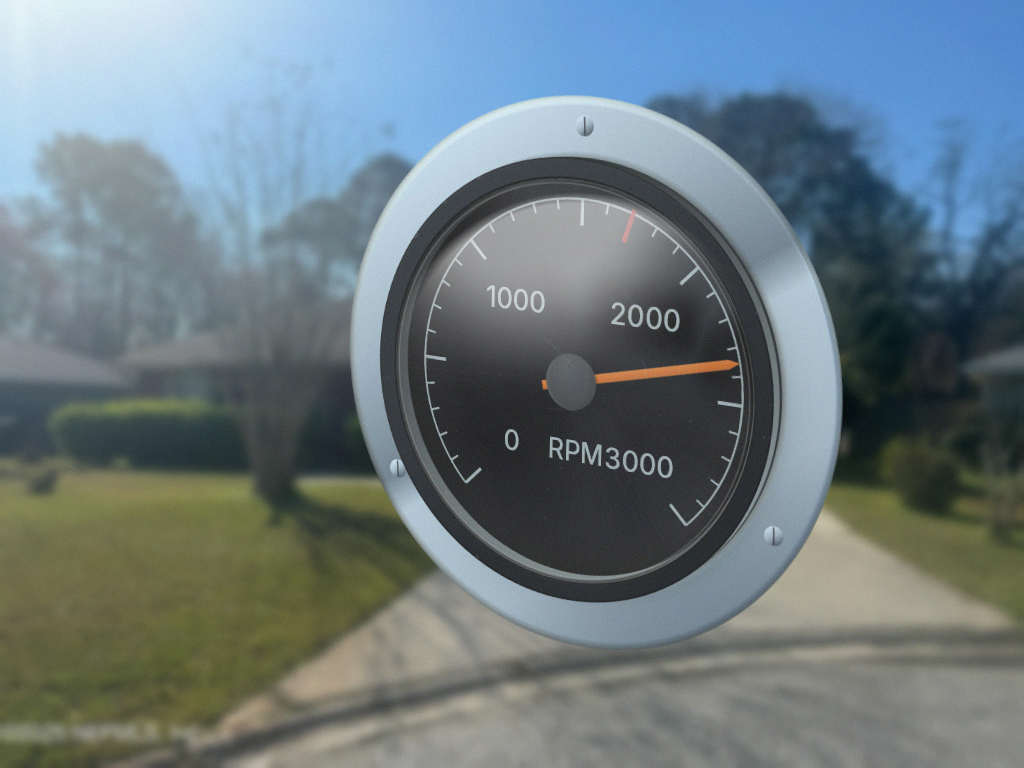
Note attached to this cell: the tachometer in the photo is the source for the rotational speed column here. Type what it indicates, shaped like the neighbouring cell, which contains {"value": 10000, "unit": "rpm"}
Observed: {"value": 2350, "unit": "rpm"}
